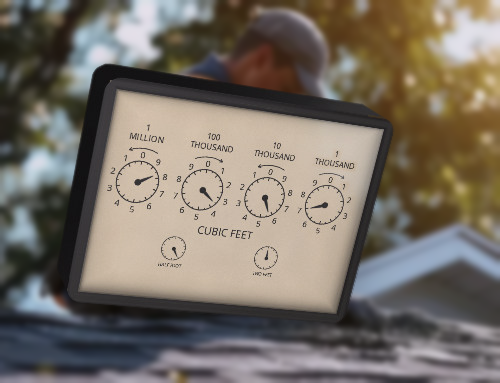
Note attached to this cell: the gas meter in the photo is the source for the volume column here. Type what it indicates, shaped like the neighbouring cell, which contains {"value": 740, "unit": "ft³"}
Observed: {"value": 835700, "unit": "ft³"}
